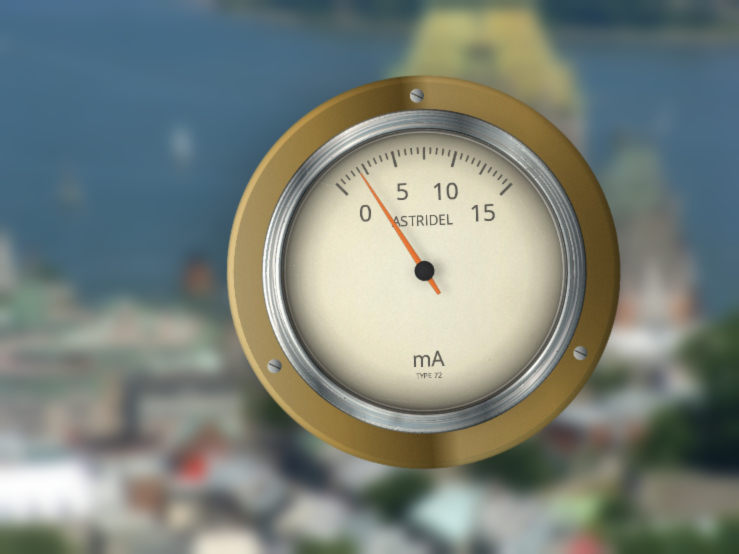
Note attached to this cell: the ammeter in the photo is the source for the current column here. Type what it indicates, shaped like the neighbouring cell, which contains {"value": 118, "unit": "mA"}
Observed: {"value": 2, "unit": "mA"}
